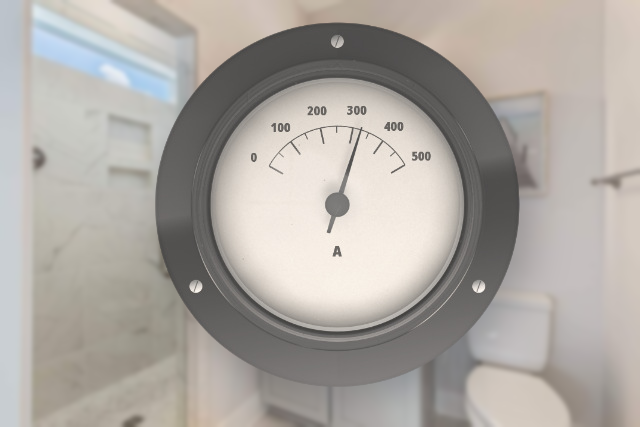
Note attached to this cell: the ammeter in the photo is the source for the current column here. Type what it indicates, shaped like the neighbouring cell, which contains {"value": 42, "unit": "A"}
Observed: {"value": 325, "unit": "A"}
